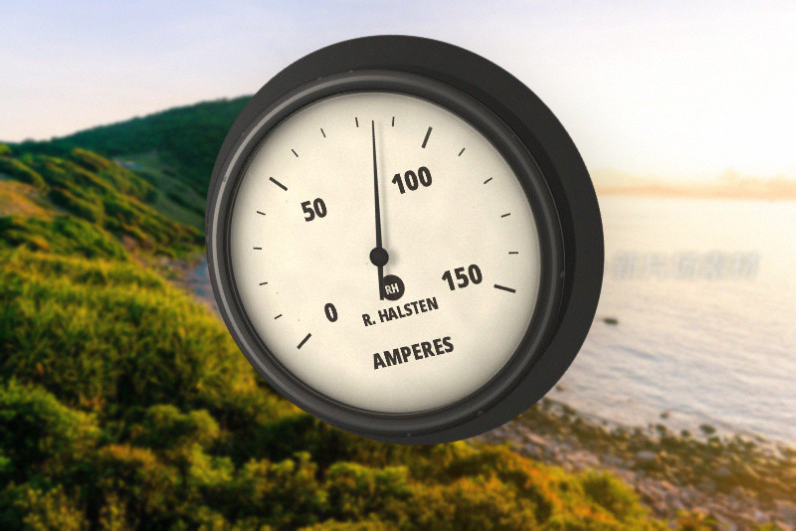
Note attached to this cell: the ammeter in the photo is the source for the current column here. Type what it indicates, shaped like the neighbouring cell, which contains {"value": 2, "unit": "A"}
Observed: {"value": 85, "unit": "A"}
